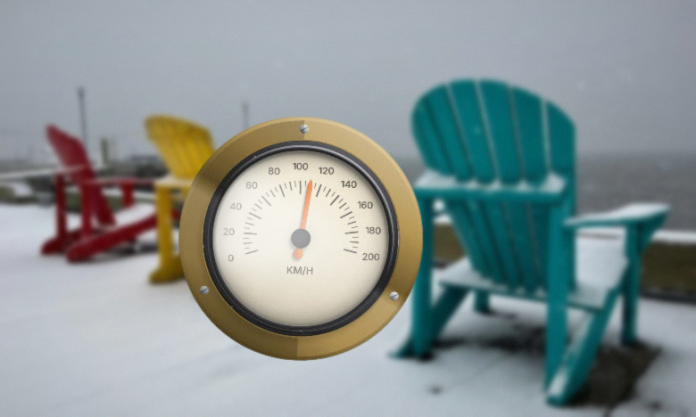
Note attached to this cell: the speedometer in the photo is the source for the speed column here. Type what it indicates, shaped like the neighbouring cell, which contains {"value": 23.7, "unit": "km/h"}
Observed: {"value": 110, "unit": "km/h"}
